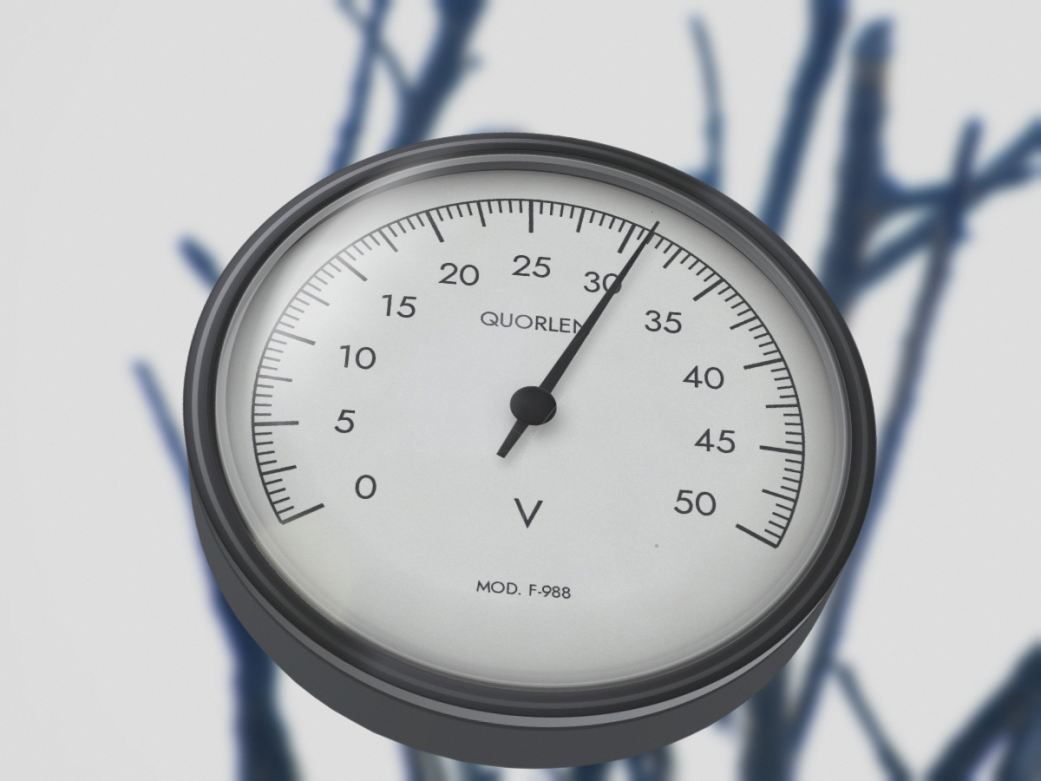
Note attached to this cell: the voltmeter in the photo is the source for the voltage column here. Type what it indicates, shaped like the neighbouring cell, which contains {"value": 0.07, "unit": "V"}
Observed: {"value": 31, "unit": "V"}
